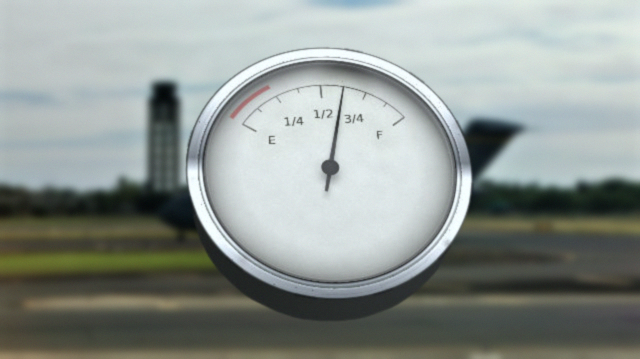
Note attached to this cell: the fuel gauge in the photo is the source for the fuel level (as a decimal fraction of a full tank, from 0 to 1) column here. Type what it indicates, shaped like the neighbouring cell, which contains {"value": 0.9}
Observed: {"value": 0.625}
